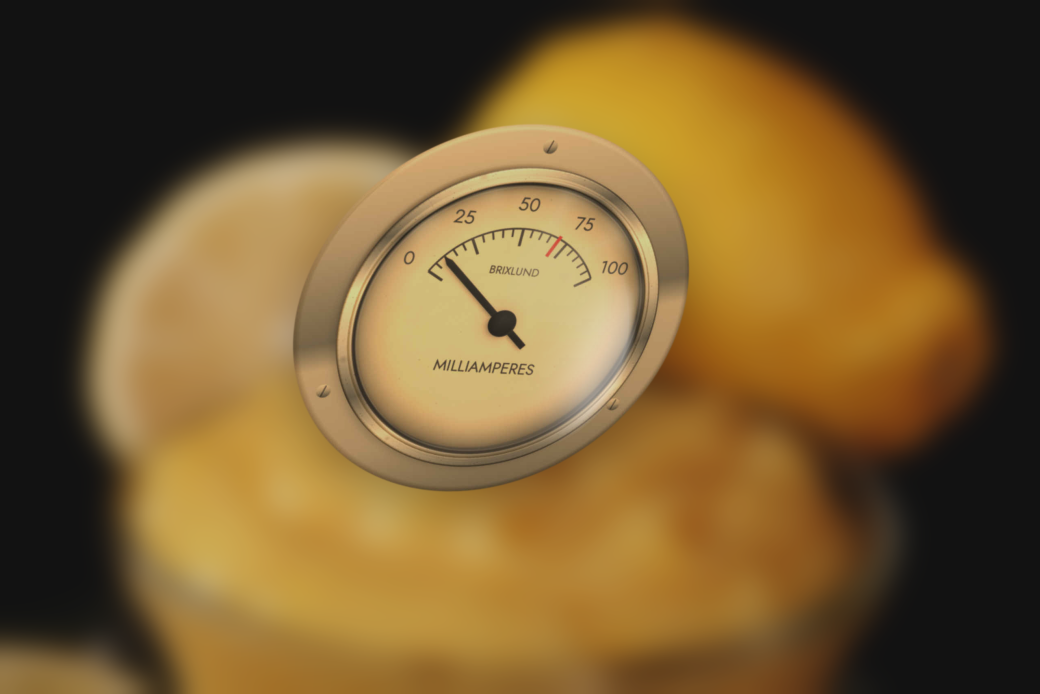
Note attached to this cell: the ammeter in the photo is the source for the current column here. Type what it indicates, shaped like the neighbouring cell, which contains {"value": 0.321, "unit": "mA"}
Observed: {"value": 10, "unit": "mA"}
